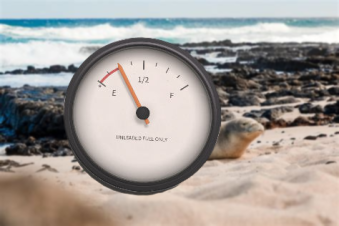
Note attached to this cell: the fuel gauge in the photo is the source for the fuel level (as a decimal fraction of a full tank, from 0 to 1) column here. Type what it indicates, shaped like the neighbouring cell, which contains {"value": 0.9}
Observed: {"value": 0.25}
